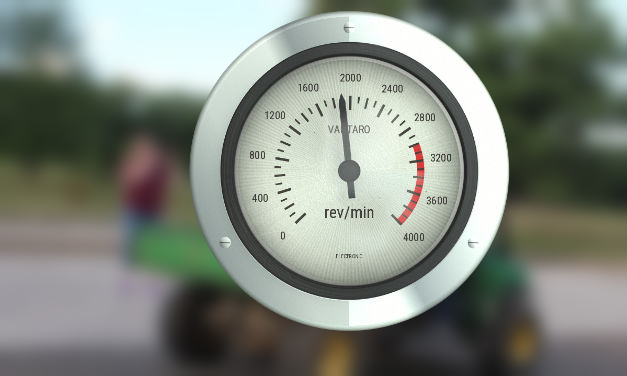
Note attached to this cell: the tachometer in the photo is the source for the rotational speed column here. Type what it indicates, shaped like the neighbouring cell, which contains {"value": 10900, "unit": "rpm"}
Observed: {"value": 1900, "unit": "rpm"}
